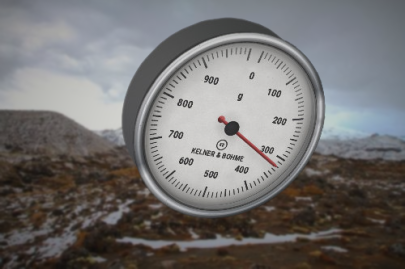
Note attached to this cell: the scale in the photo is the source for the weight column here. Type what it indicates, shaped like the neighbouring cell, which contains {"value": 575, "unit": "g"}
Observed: {"value": 320, "unit": "g"}
